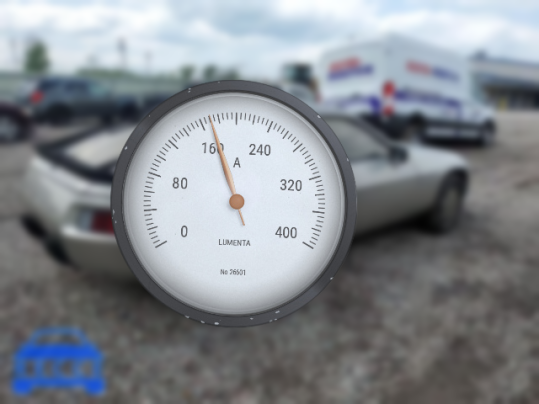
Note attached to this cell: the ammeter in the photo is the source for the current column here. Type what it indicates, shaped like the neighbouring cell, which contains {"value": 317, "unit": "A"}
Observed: {"value": 170, "unit": "A"}
